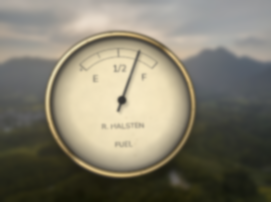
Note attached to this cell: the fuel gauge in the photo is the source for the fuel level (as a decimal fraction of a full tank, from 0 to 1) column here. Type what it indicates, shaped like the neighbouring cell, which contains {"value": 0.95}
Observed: {"value": 0.75}
